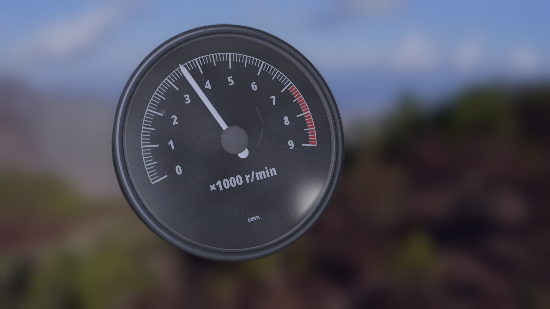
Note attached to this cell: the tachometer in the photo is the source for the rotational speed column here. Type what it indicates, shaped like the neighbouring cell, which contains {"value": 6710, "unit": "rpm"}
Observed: {"value": 3500, "unit": "rpm"}
